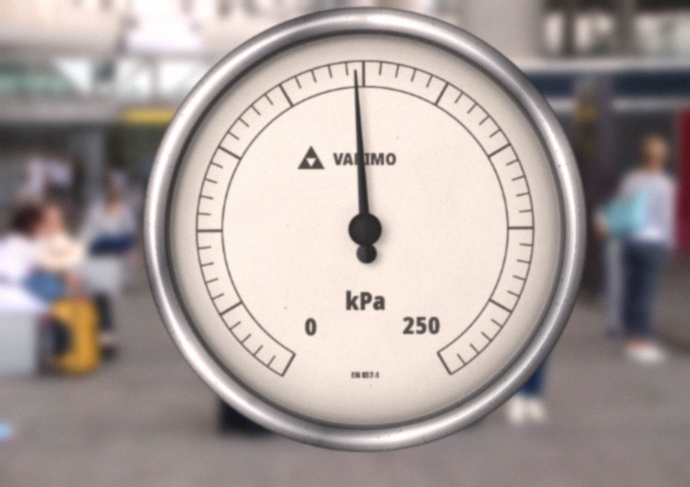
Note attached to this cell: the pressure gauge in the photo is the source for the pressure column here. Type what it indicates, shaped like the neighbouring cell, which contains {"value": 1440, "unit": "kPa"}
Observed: {"value": 122.5, "unit": "kPa"}
